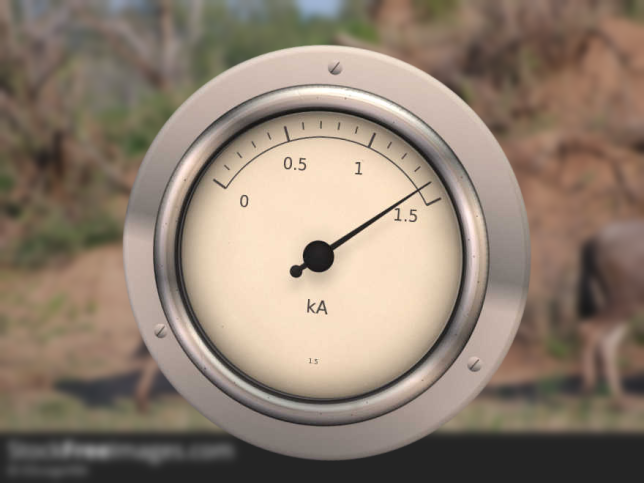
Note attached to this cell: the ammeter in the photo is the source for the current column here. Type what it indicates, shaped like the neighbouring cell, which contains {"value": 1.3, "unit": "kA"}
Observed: {"value": 1.4, "unit": "kA"}
